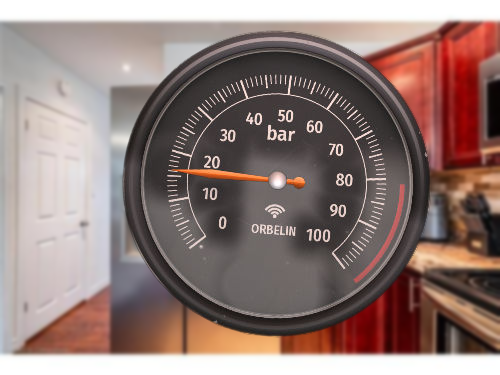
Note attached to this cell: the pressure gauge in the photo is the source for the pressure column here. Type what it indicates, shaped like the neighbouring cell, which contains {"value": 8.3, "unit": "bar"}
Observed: {"value": 16, "unit": "bar"}
